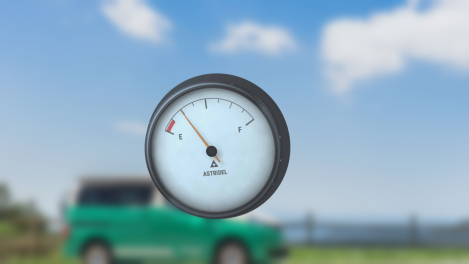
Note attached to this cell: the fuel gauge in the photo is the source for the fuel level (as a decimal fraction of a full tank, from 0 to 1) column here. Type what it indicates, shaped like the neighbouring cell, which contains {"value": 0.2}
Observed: {"value": 0.25}
